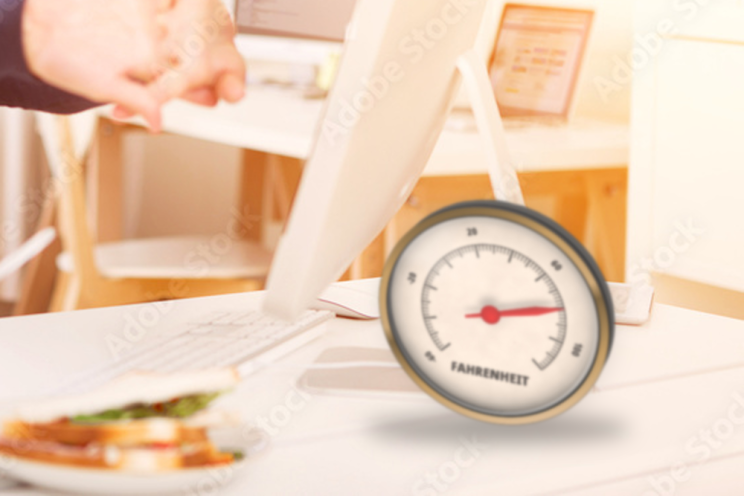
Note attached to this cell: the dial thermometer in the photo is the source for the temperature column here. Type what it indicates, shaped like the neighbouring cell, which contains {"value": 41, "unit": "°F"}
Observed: {"value": 80, "unit": "°F"}
